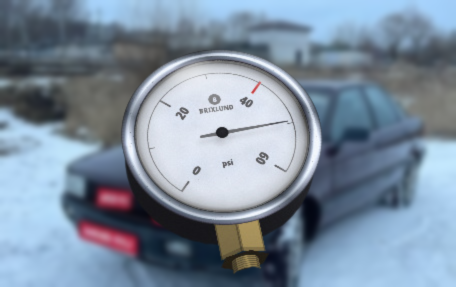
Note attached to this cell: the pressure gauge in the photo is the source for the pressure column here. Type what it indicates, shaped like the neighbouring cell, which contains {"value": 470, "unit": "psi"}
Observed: {"value": 50, "unit": "psi"}
